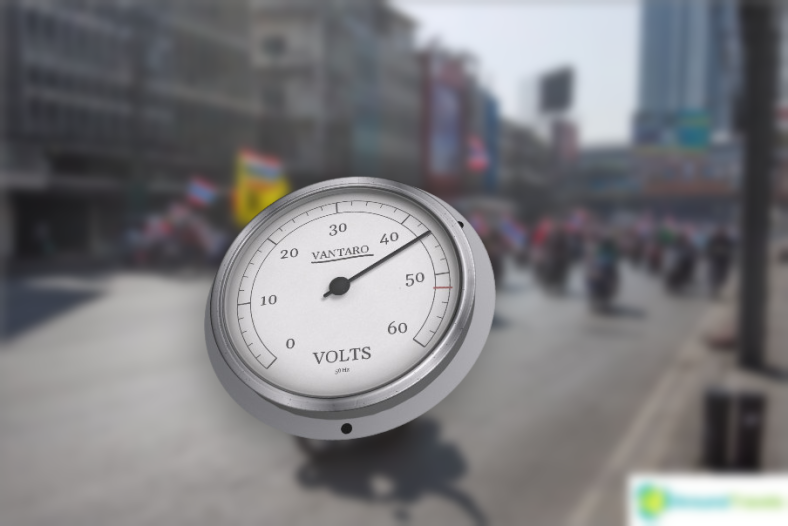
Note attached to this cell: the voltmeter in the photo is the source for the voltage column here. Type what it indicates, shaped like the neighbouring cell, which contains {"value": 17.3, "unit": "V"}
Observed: {"value": 44, "unit": "V"}
